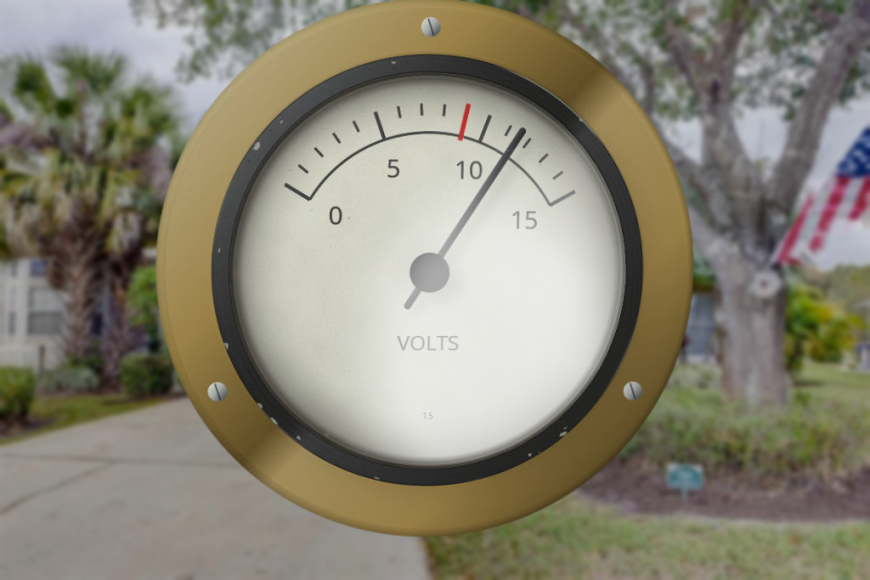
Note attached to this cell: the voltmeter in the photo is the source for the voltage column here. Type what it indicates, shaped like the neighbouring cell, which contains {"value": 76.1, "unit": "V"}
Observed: {"value": 11.5, "unit": "V"}
